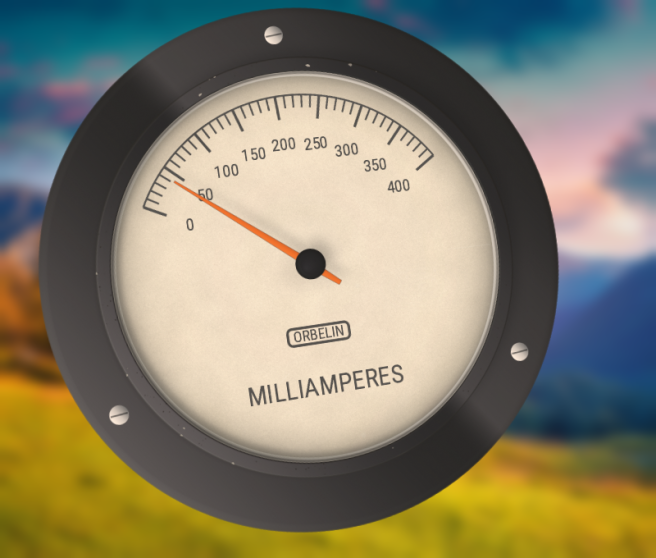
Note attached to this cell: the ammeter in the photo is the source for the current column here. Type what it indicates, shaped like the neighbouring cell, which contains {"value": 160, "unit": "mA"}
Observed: {"value": 40, "unit": "mA"}
